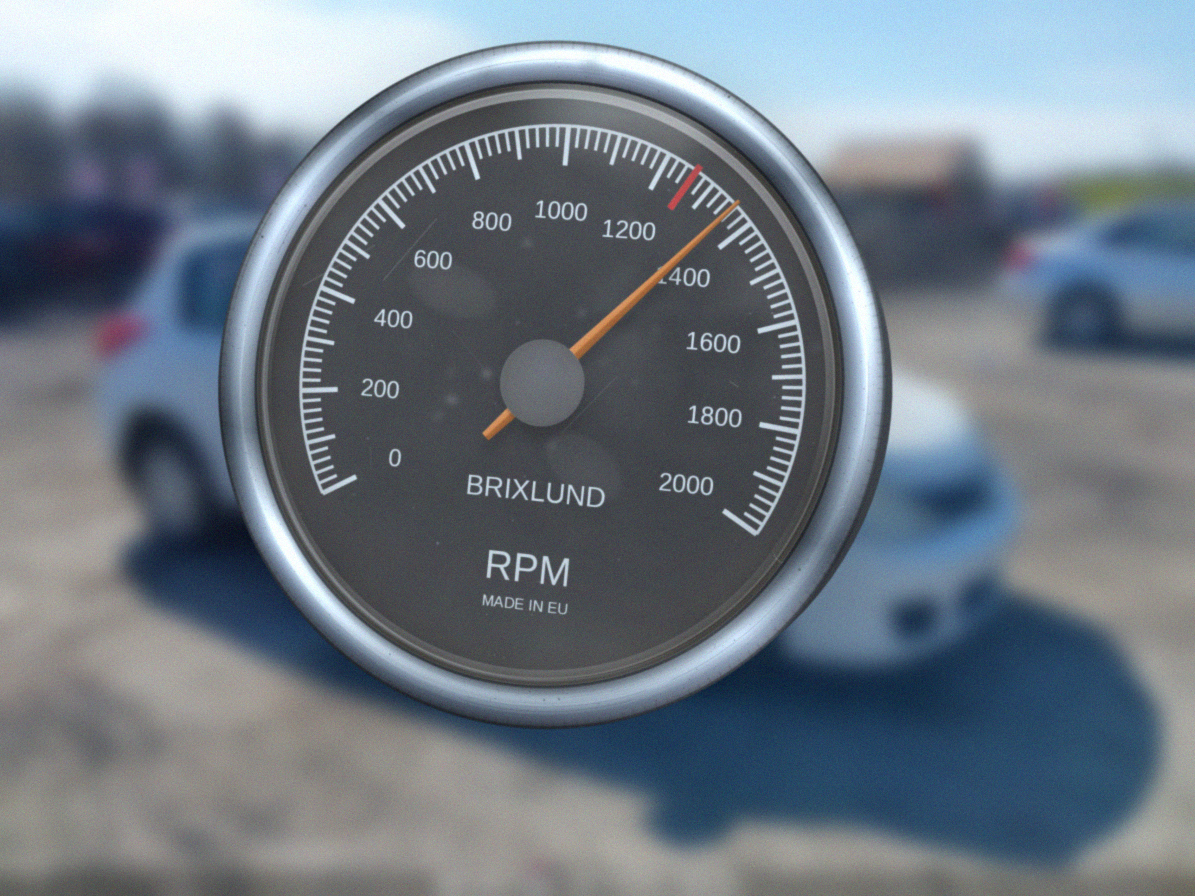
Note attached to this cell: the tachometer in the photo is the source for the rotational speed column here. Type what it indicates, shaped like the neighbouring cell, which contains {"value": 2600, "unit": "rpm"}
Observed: {"value": 1360, "unit": "rpm"}
